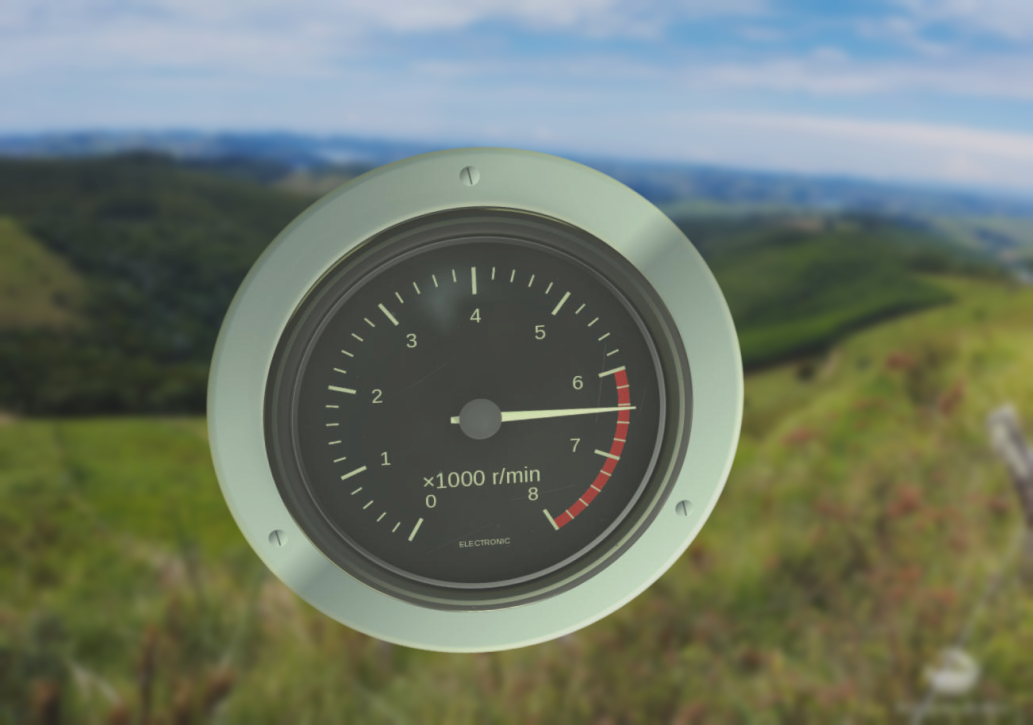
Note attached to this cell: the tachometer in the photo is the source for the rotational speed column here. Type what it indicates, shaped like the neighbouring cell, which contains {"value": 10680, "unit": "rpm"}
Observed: {"value": 6400, "unit": "rpm"}
